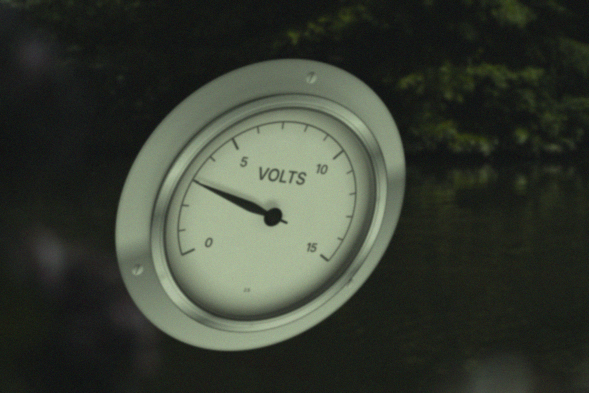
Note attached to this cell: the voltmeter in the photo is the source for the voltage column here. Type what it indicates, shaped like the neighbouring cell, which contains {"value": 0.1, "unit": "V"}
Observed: {"value": 3, "unit": "V"}
